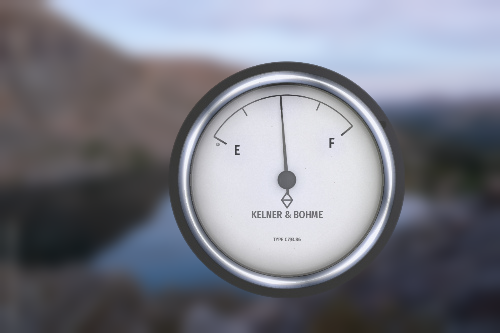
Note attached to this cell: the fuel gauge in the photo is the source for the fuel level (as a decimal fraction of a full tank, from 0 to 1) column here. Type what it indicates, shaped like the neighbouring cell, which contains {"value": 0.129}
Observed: {"value": 0.5}
